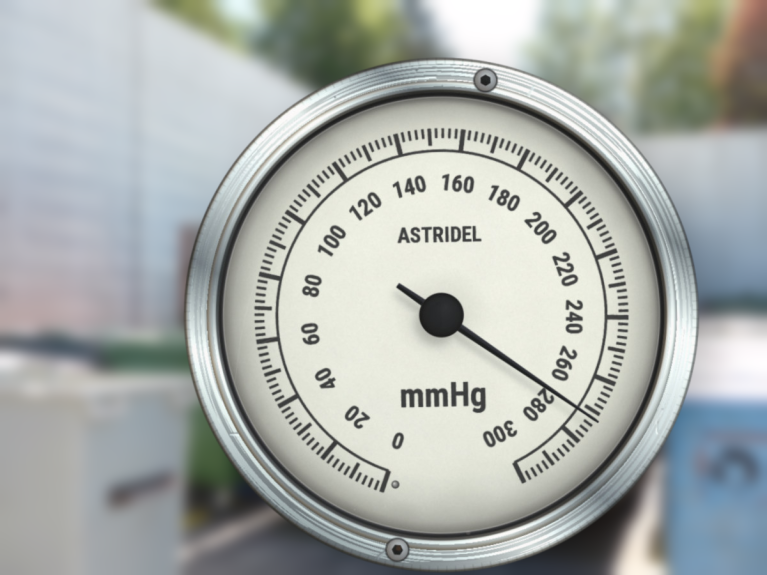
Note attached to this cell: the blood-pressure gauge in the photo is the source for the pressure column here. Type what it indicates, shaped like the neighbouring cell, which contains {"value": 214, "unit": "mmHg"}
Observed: {"value": 272, "unit": "mmHg"}
